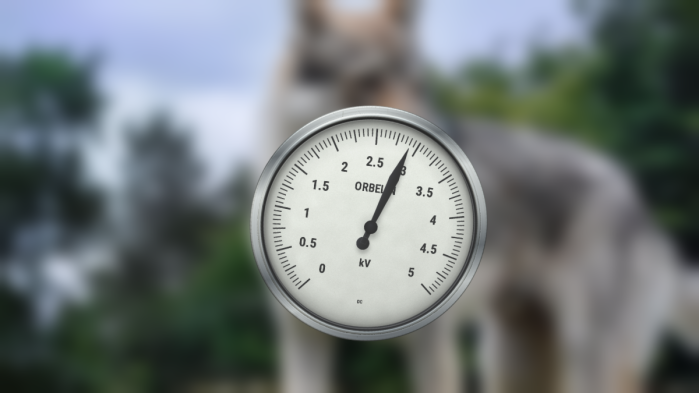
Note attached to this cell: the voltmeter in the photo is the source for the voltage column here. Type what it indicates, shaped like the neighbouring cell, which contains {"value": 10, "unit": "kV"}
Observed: {"value": 2.9, "unit": "kV"}
